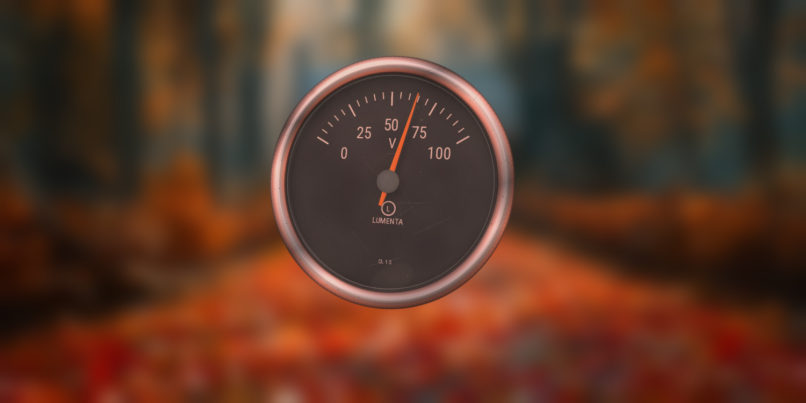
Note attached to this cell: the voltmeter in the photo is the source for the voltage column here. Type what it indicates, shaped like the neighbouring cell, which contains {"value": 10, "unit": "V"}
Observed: {"value": 65, "unit": "V"}
